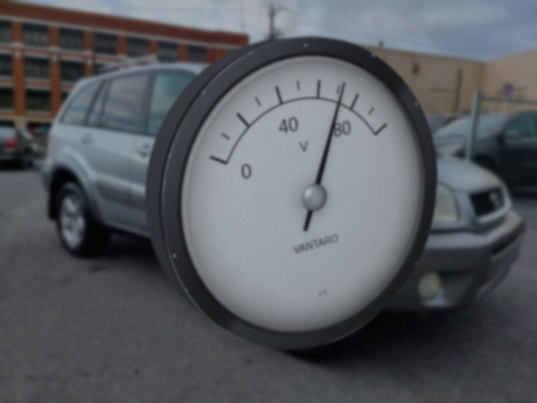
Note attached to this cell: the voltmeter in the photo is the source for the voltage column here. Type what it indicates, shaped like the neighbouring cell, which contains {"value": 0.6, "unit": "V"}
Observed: {"value": 70, "unit": "V"}
